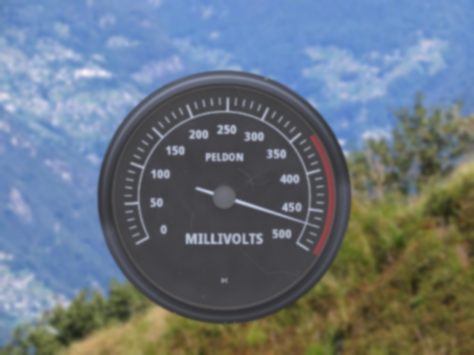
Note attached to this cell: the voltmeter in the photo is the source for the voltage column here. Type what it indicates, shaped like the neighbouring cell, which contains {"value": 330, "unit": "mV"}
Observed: {"value": 470, "unit": "mV"}
